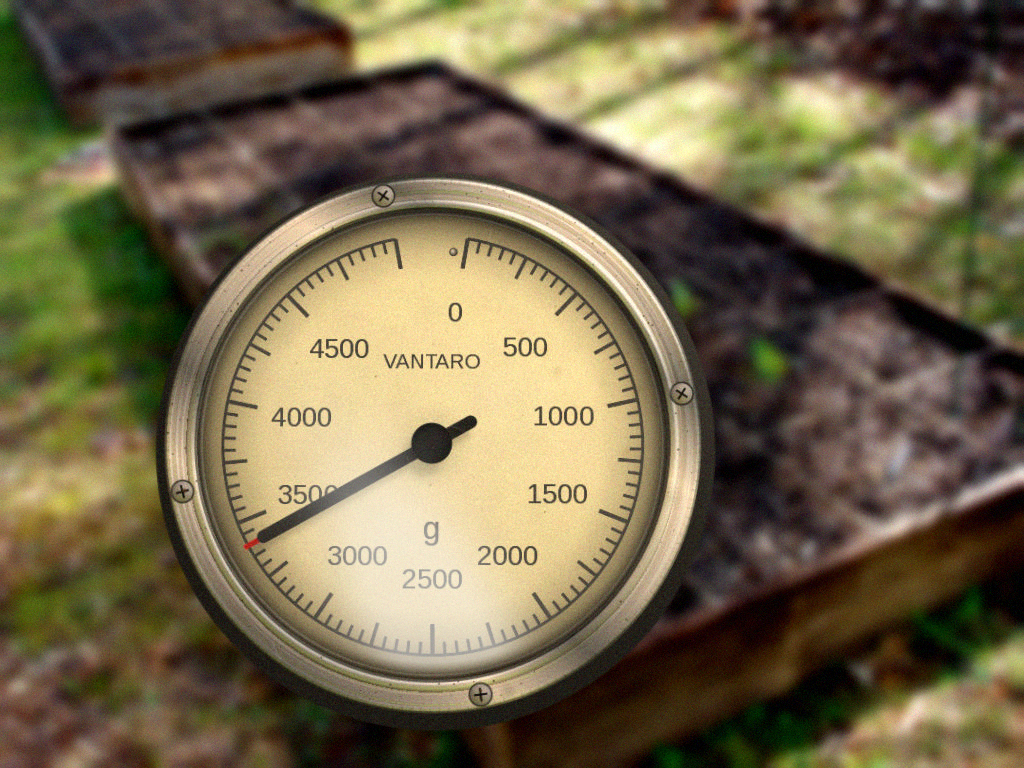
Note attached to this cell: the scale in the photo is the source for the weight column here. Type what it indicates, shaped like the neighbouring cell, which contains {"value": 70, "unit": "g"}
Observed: {"value": 3400, "unit": "g"}
